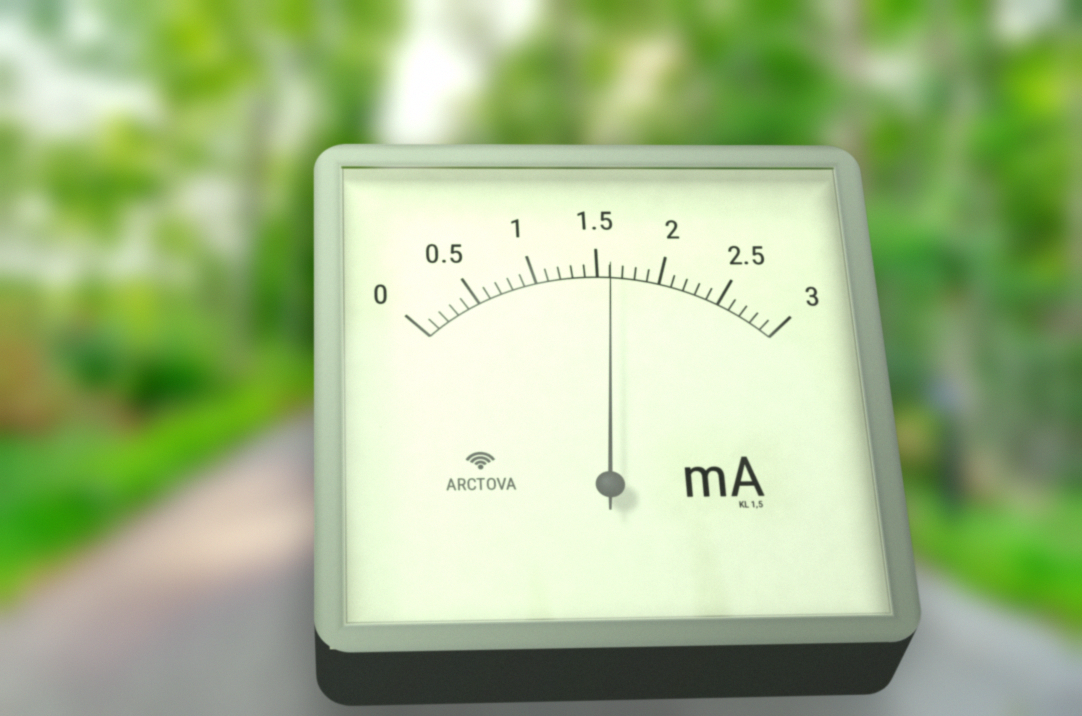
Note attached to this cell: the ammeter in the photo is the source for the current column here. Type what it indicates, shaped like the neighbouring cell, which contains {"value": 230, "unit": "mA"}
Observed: {"value": 1.6, "unit": "mA"}
